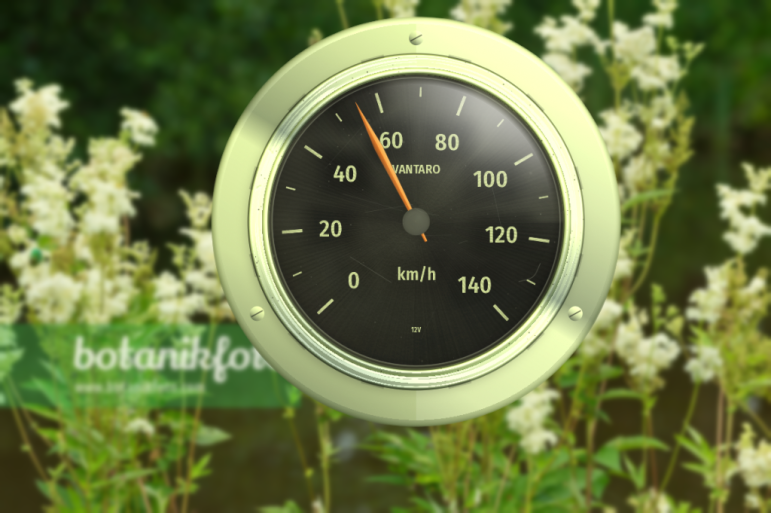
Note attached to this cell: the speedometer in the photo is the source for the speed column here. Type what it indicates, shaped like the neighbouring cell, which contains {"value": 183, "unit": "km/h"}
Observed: {"value": 55, "unit": "km/h"}
